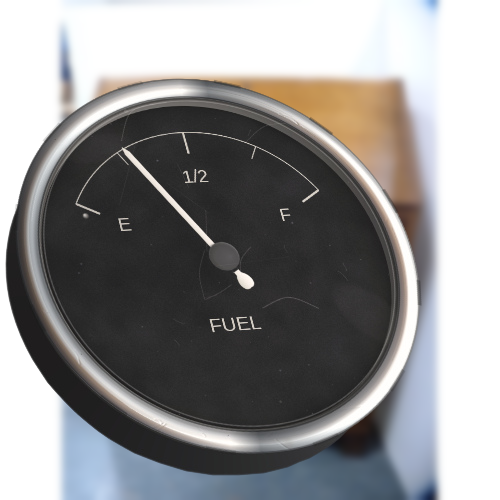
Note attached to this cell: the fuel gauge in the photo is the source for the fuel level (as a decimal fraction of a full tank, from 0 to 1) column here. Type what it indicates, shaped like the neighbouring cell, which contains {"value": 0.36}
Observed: {"value": 0.25}
